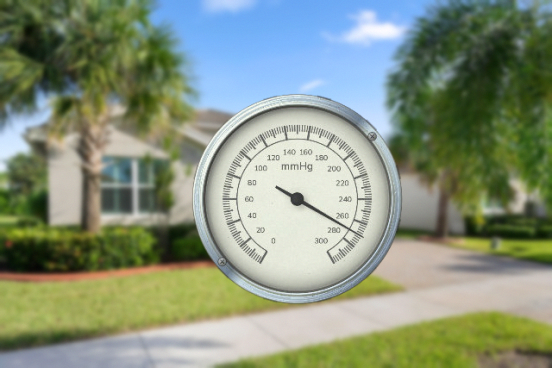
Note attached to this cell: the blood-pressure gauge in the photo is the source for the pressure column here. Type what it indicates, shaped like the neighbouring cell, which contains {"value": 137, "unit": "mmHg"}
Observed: {"value": 270, "unit": "mmHg"}
